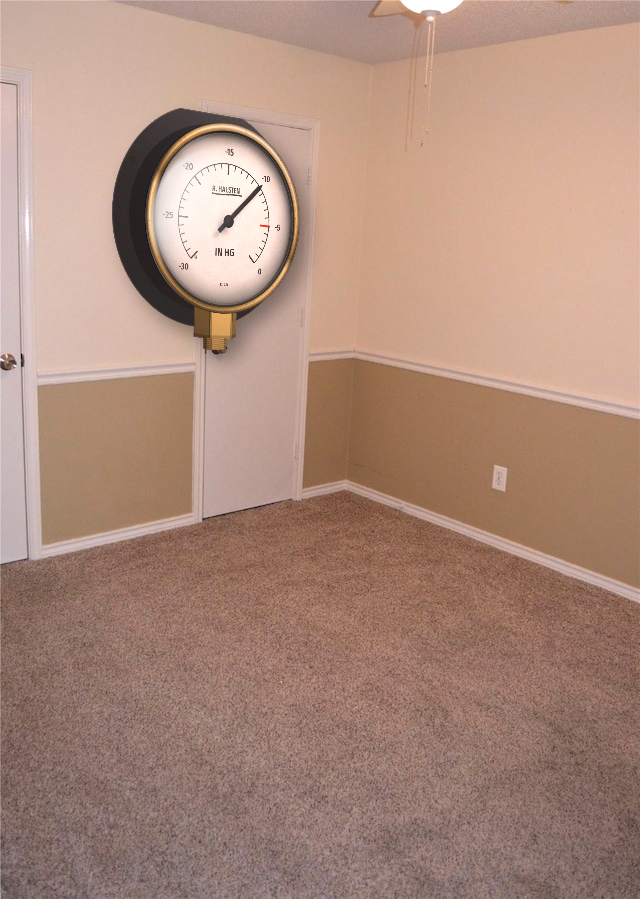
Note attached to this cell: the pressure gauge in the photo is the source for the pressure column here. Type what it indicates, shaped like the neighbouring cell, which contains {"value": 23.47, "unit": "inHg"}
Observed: {"value": -10, "unit": "inHg"}
